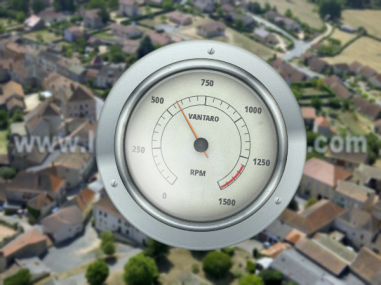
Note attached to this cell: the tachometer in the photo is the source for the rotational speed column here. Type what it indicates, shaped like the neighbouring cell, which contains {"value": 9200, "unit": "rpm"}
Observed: {"value": 575, "unit": "rpm"}
